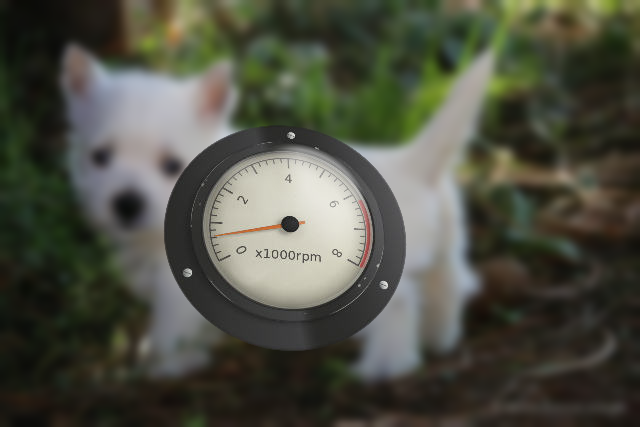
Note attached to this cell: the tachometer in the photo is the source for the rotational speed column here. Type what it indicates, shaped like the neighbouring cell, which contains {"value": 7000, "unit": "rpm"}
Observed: {"value": 600, "unit": "rpm"}
